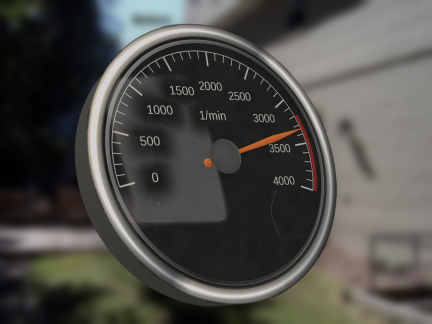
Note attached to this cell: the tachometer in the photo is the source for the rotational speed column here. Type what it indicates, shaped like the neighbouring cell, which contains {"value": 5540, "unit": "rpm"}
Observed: {"value": 3350, "unit": "rpm"}
